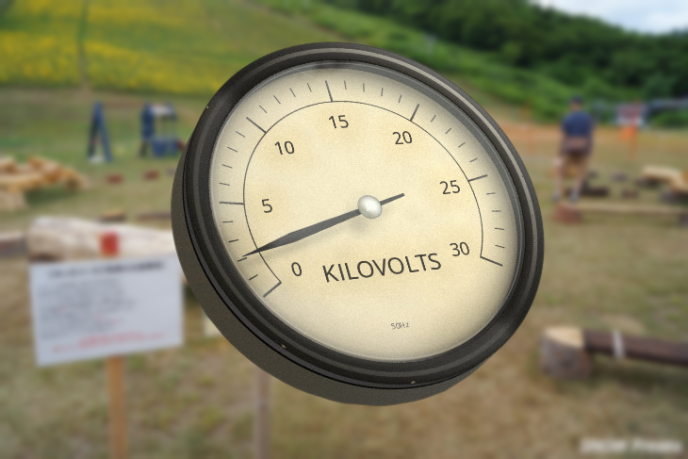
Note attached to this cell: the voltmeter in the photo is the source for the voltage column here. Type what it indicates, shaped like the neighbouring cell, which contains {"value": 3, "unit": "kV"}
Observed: {"value": 2, "unit": "kV"}
